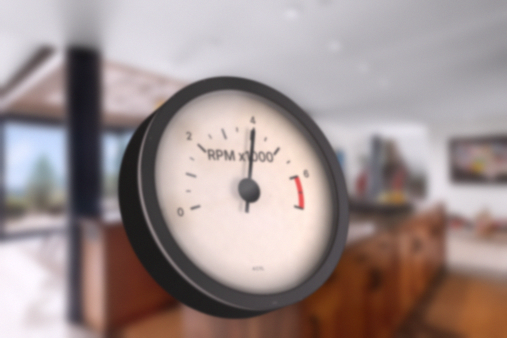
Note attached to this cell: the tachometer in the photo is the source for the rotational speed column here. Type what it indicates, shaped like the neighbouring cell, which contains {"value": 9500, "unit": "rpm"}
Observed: {"value": 4000, "unit": "rpm"}
